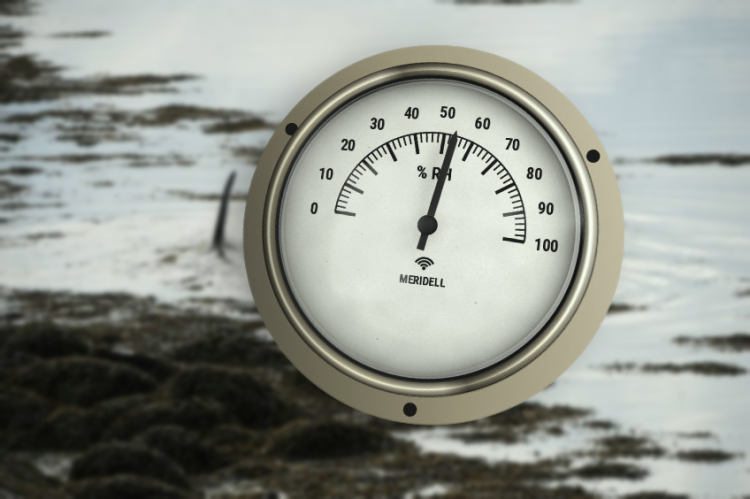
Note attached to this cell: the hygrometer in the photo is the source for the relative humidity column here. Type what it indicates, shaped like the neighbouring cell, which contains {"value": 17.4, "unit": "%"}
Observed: {"value": 54, "unit": "%"}
